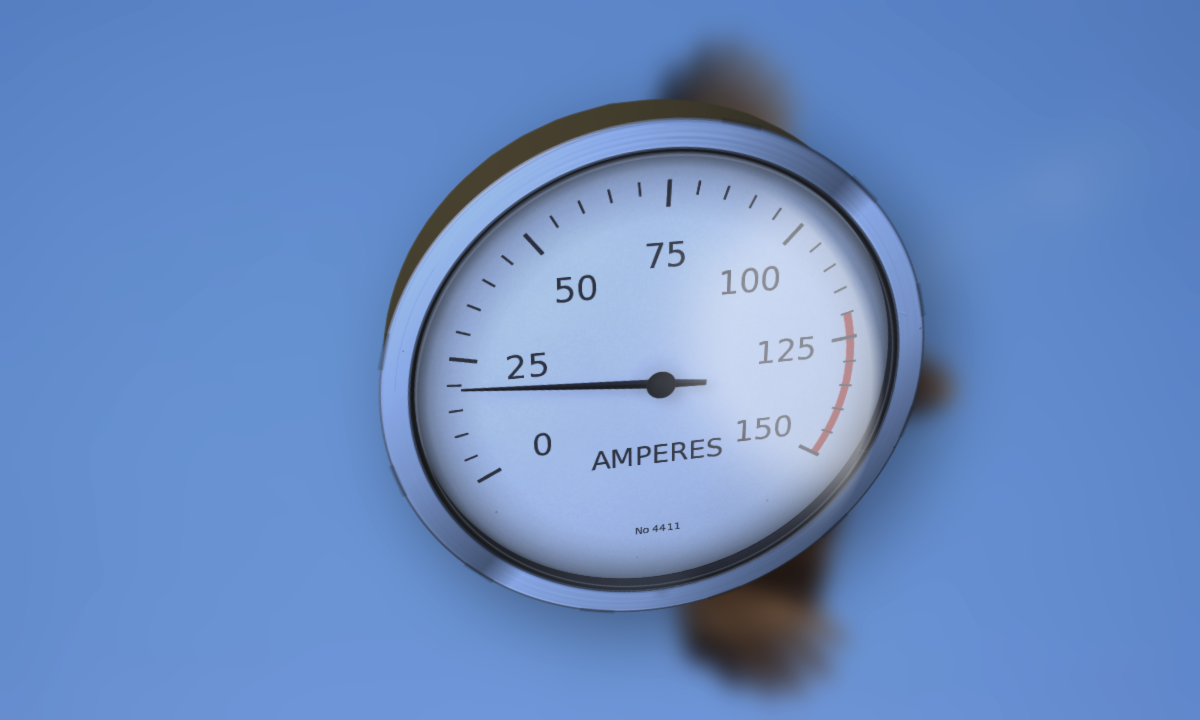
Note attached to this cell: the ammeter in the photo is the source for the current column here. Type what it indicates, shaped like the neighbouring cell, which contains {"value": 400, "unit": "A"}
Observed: {"value": 20, "unit": "A"}
